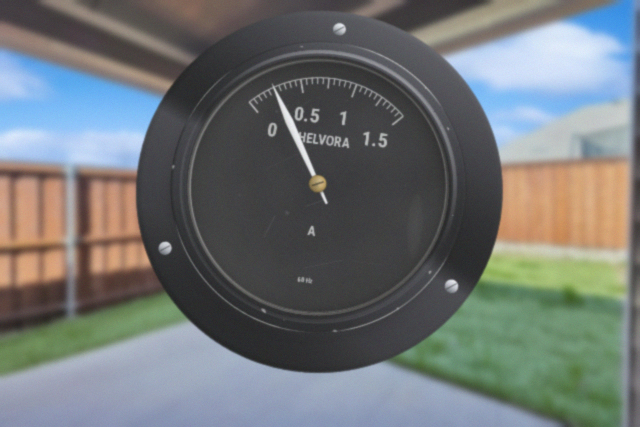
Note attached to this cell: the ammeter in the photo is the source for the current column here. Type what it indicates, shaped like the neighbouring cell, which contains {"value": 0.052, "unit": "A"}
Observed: {"value": 0.25, "unit": "A"}
